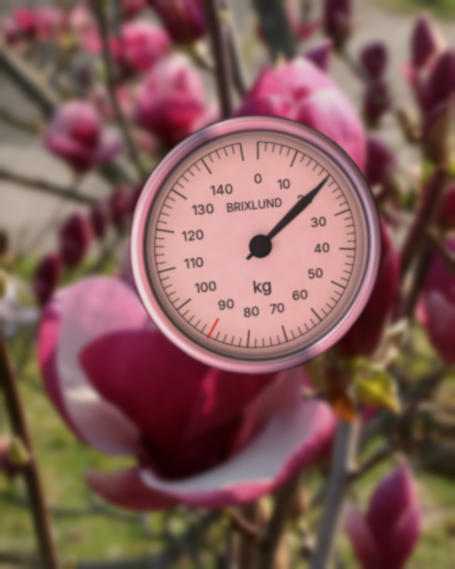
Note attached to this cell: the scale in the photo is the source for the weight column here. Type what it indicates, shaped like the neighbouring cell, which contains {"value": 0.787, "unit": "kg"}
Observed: {"value": 20, "unit": "kg"}
